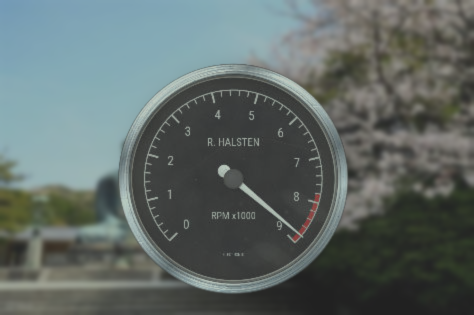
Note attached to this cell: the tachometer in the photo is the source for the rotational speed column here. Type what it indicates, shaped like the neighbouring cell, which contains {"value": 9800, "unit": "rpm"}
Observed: {"value": 8800, "unit": "rpm"}
